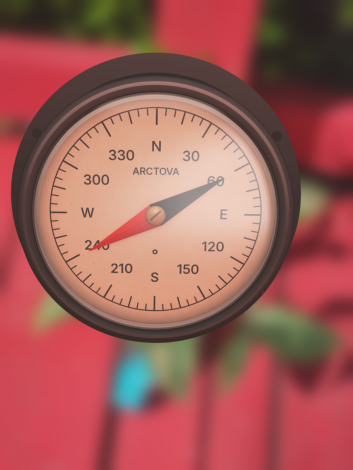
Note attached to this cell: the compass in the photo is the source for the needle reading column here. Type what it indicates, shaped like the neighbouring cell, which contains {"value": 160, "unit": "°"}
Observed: {"value": 240, "unit": "°"}
